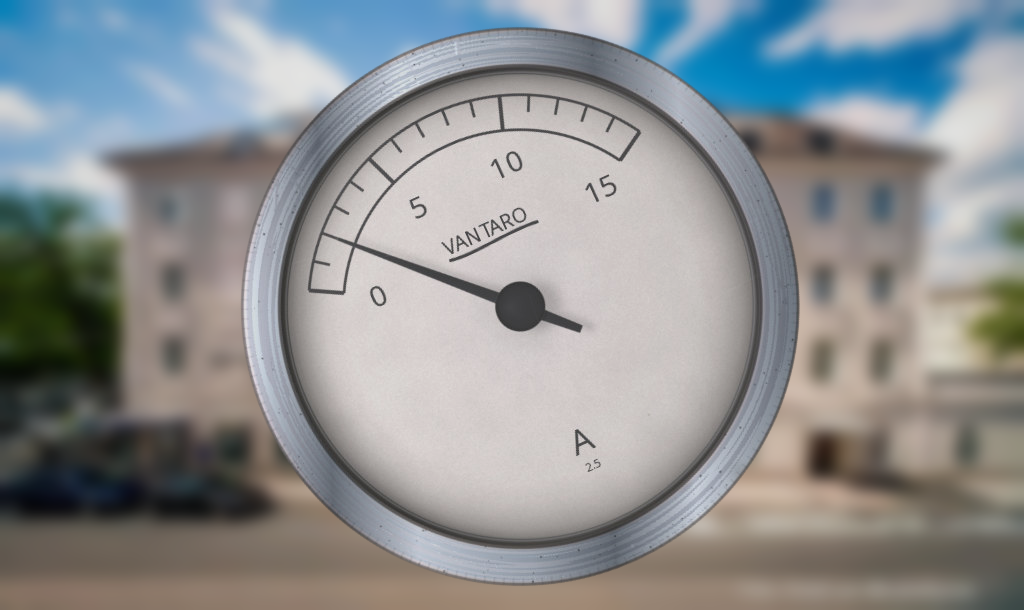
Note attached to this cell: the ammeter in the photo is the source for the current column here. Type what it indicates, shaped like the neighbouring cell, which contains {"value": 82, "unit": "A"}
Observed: {"value": 2, "unit": "A"}
